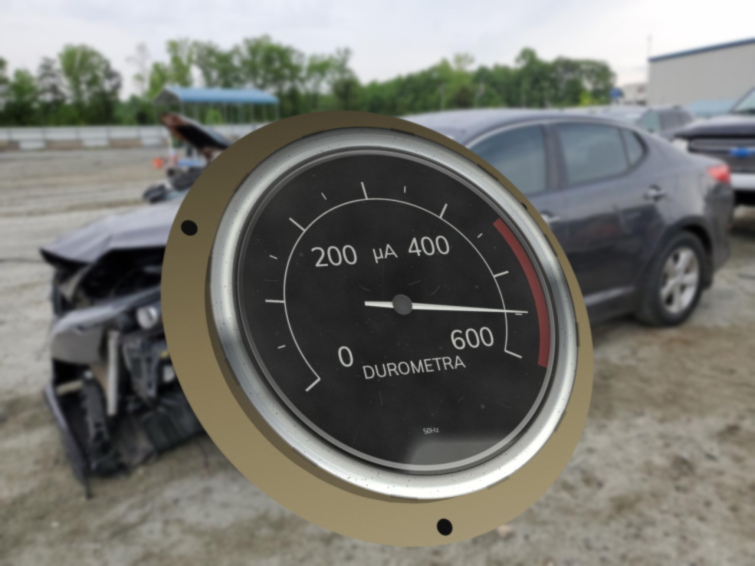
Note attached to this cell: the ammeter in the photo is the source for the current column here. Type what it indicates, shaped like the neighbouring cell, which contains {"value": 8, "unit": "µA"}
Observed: {"value": 550, "unit": "µA"}
